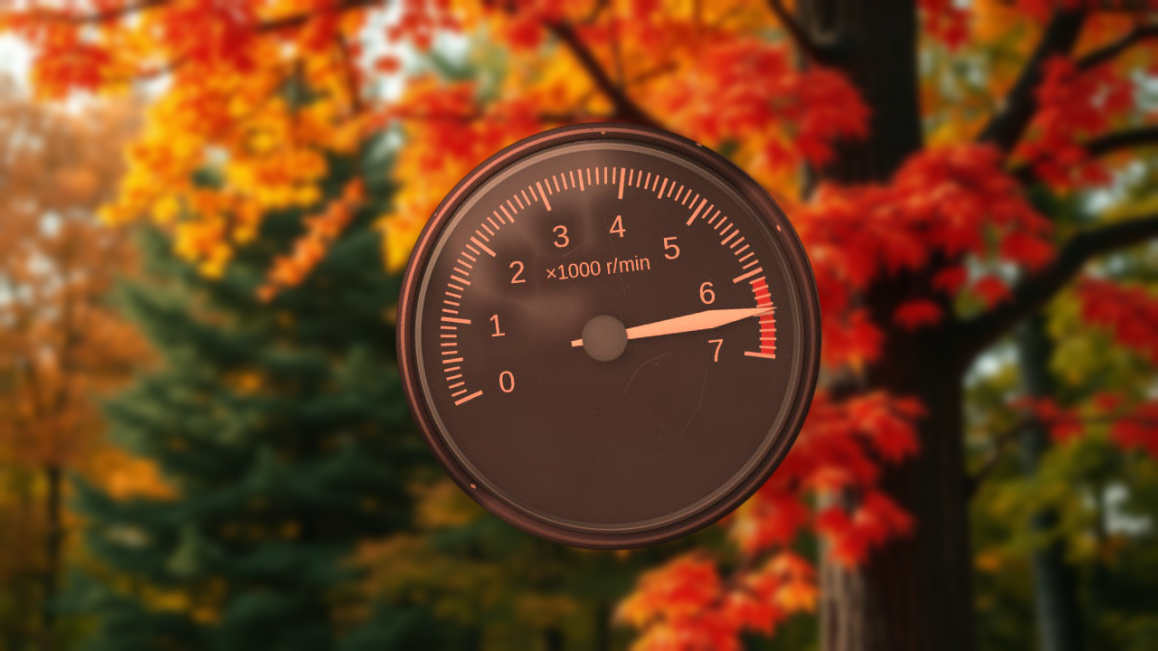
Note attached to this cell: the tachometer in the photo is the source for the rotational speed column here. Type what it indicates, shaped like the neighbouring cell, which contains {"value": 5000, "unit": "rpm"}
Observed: {"value": 6450, "unit": "rpm"}
